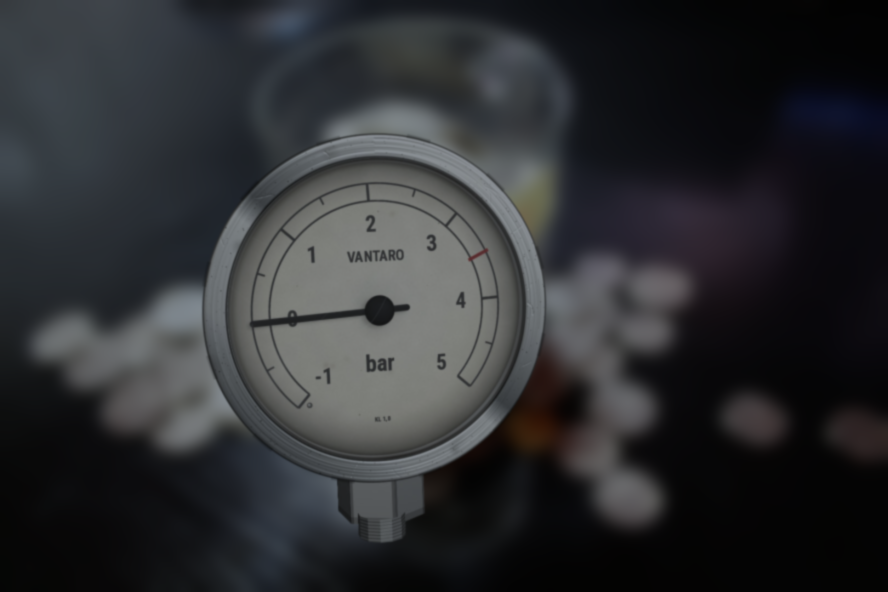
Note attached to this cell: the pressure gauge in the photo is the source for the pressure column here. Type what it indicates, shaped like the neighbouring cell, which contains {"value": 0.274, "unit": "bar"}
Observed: {"value": 0, "unit": "bar"}
